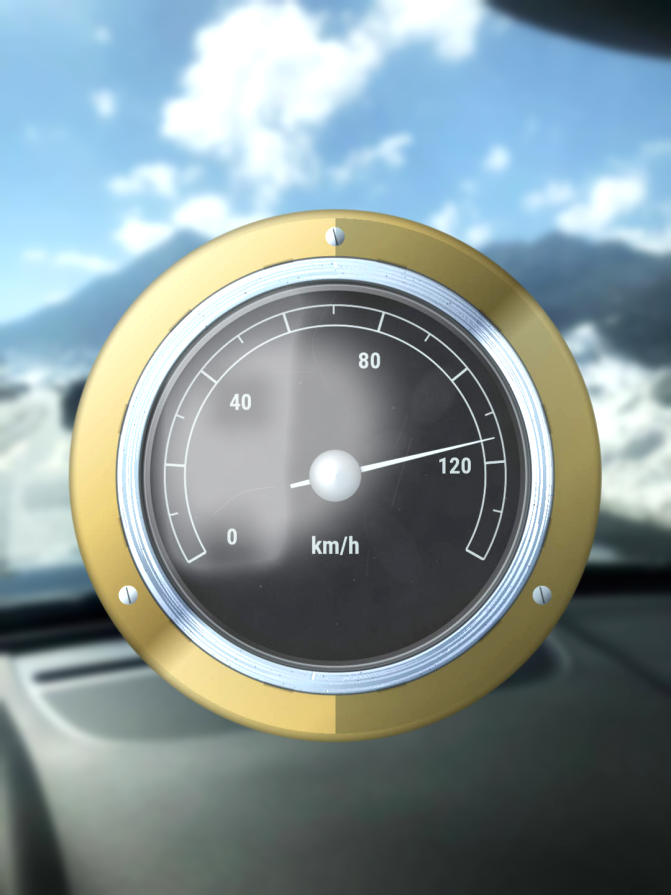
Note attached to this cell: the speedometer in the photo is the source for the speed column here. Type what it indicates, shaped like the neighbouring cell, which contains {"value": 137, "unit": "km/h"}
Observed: {"value": 115, "unit": "km/h"}
